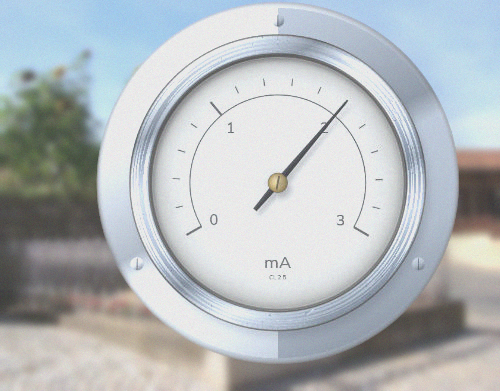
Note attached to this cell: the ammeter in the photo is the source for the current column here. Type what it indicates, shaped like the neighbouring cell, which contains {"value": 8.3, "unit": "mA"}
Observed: {"value": 2, "unit": "mA"}
